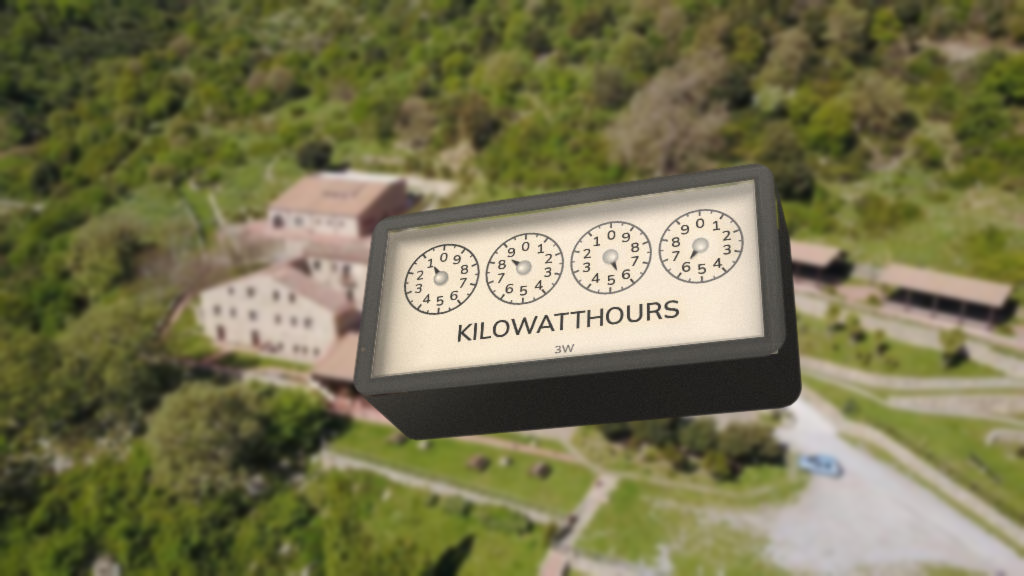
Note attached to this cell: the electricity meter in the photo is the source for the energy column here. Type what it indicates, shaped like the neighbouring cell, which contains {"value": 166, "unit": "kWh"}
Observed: {"value": 856, "unit": "kWh"}
